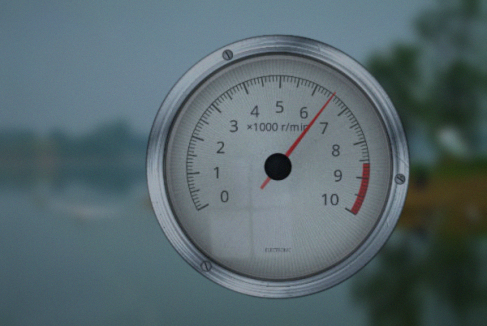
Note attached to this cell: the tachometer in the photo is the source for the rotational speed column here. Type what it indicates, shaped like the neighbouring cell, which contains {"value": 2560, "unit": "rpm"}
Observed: {"value": 6500, "unit": "rpm"}
